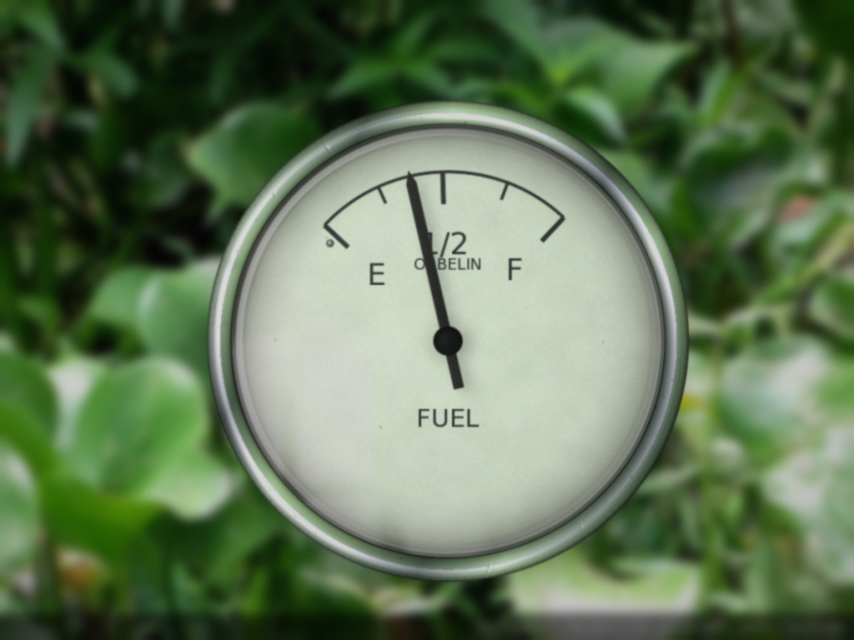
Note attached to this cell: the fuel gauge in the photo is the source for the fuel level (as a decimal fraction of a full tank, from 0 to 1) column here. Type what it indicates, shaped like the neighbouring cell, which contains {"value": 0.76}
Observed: {"value": 0.375}
